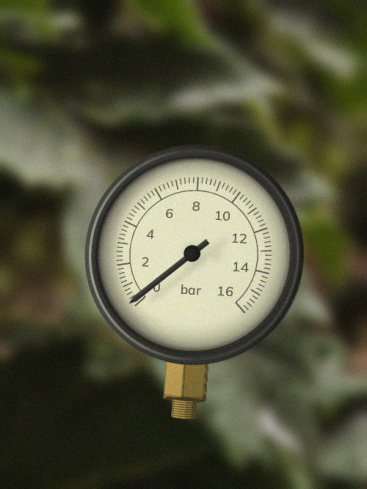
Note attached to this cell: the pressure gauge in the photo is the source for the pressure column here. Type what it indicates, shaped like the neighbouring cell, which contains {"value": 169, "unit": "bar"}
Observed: {"value": 0.2, "unit": "bar"}
